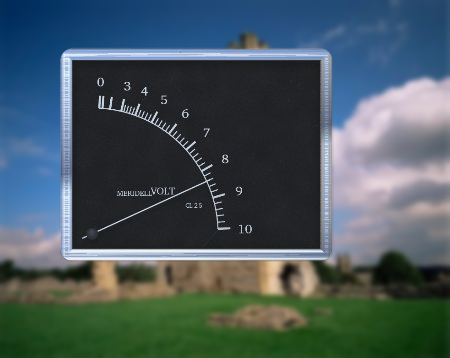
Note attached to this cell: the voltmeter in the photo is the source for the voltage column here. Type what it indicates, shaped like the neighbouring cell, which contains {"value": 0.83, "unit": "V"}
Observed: {"value": 8.4, "unit": "V"}
